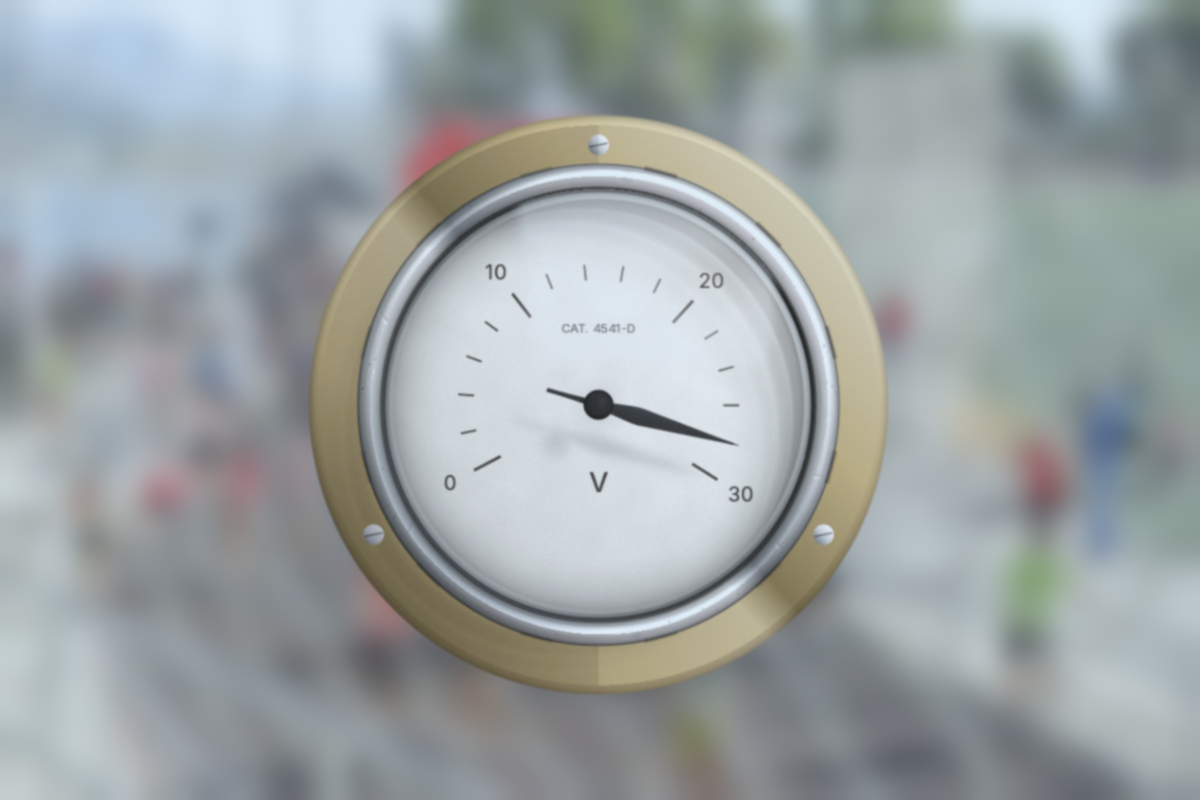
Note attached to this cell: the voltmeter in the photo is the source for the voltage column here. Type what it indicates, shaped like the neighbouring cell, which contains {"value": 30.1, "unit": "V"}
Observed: {"value": 28, "unit": "V"}
